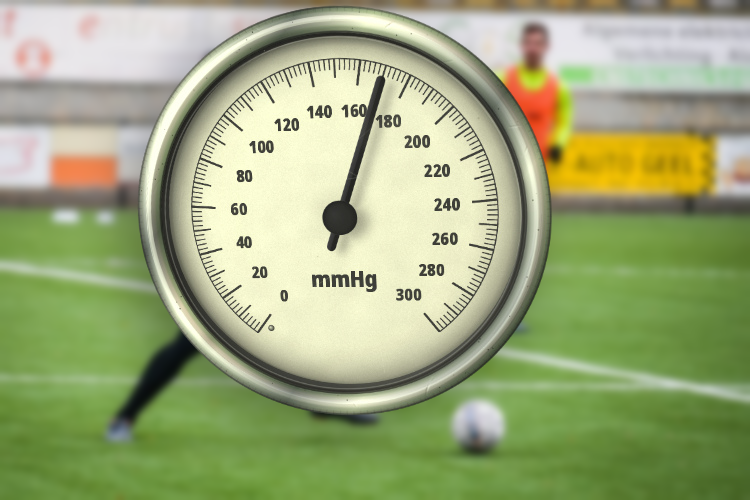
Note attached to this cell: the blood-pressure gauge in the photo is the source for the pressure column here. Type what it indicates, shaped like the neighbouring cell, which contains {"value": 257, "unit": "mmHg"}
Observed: {"value": 170, "unit": "mmHg"}
